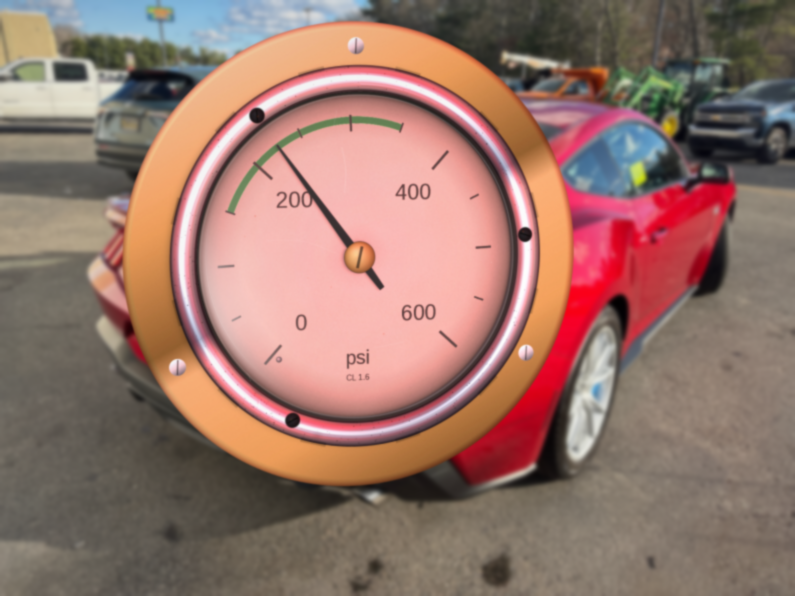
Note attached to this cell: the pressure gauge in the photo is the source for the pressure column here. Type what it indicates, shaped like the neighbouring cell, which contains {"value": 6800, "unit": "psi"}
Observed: {"value": 225, "unit": "psi"}
